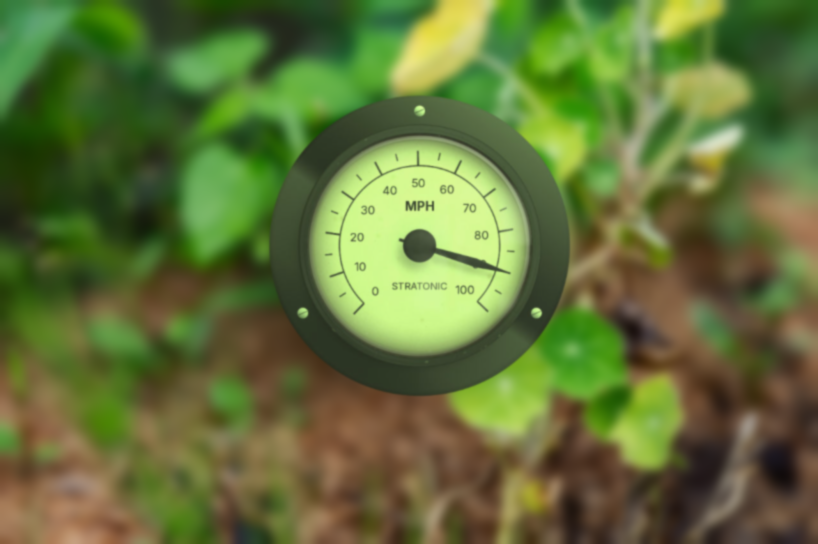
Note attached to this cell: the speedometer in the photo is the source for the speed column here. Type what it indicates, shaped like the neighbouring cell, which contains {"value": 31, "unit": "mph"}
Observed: {"value": 90, "unit": "mph"}
